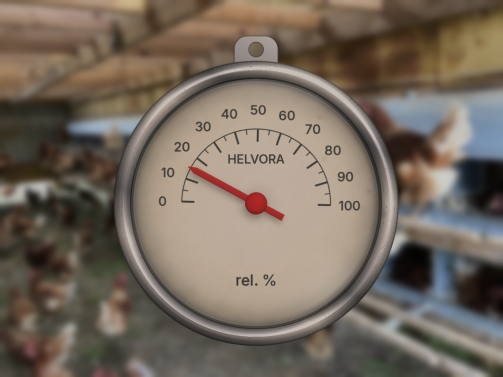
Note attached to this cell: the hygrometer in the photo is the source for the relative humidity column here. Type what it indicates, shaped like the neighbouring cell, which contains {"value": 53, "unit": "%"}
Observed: {"value": 15, "unit": "%"}
